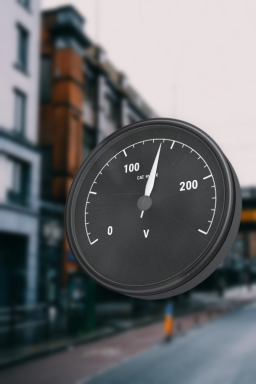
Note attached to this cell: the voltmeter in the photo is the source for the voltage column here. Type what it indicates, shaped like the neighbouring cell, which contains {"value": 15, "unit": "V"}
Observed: {"value": 140, "unit": "V"}
